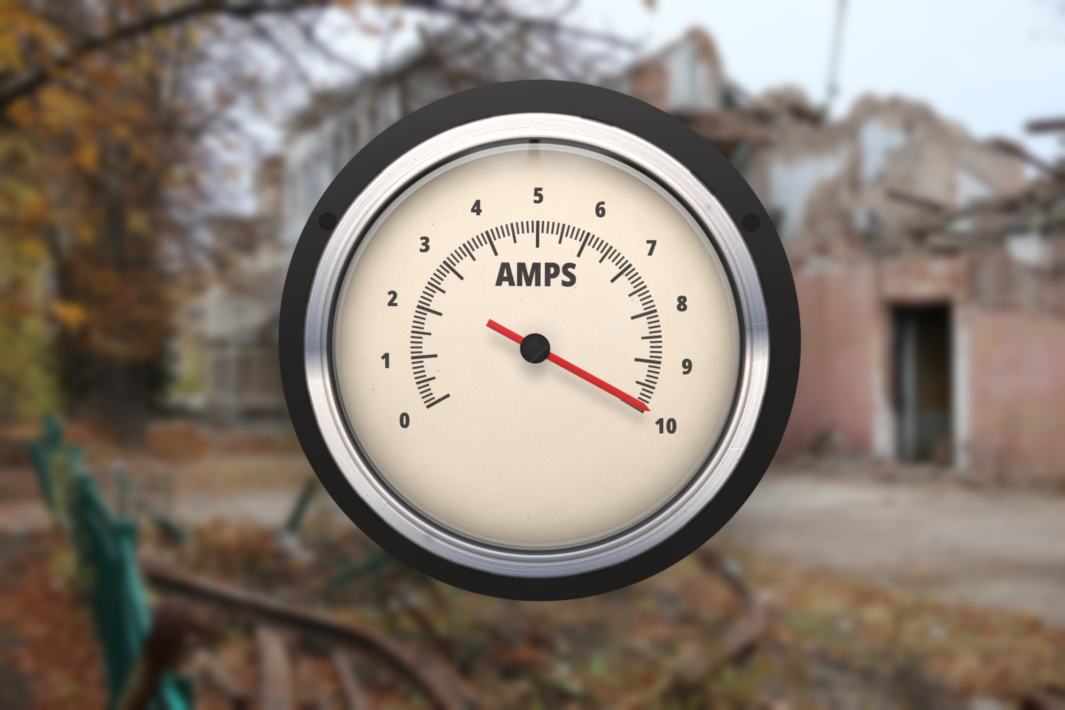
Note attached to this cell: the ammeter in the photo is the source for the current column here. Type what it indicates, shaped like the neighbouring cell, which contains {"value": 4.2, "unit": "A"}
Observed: {"value": 9.9, "unit": "A"}
